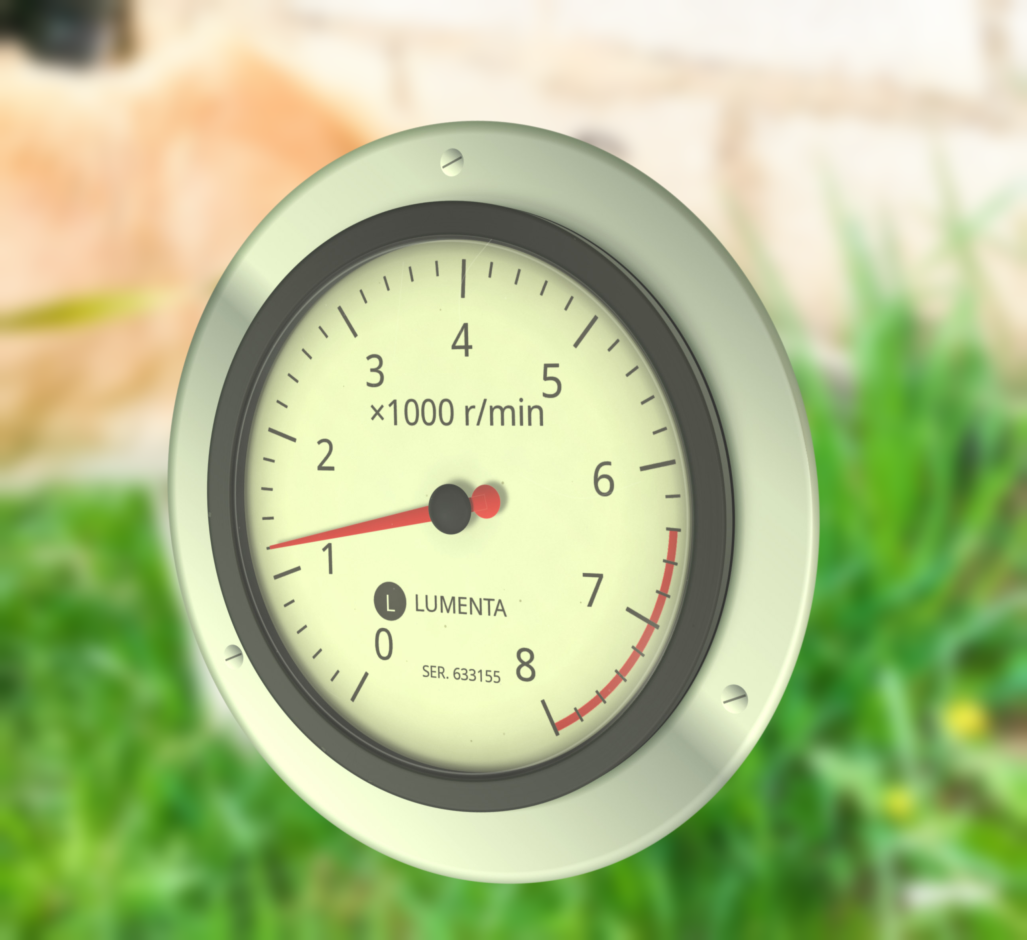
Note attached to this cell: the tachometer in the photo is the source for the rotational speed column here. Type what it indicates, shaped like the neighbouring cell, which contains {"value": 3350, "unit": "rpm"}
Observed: {"value": 1200, "unit": "rpm"}
